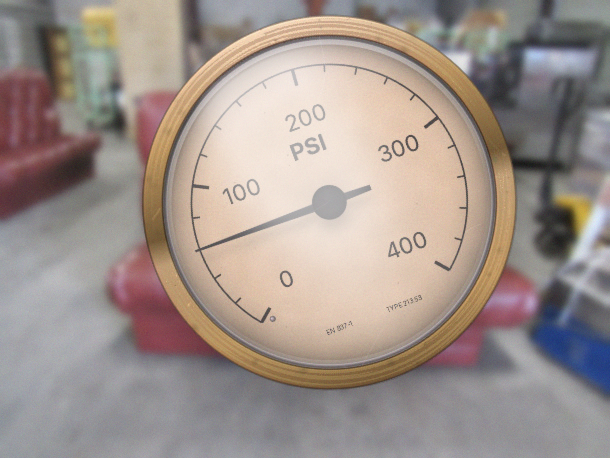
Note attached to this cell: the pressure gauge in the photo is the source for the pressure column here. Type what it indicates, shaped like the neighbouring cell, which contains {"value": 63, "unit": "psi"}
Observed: {"value": 60, "unit": "psi"}
